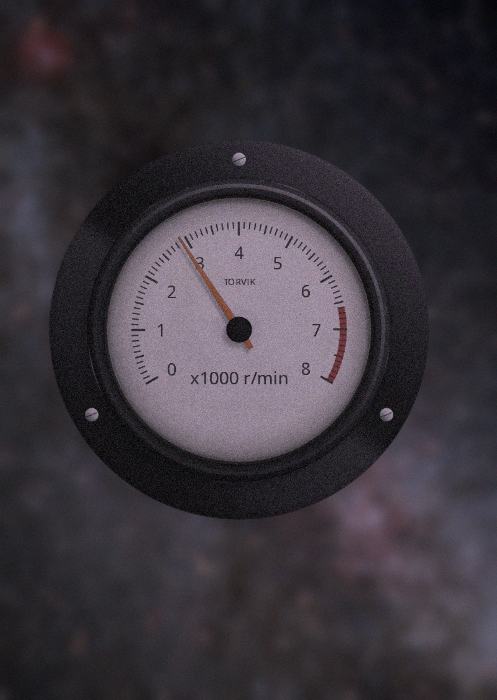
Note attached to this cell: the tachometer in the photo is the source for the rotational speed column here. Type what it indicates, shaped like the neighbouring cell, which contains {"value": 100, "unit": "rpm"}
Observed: {"value": 2900, "unit": "rpm"}
